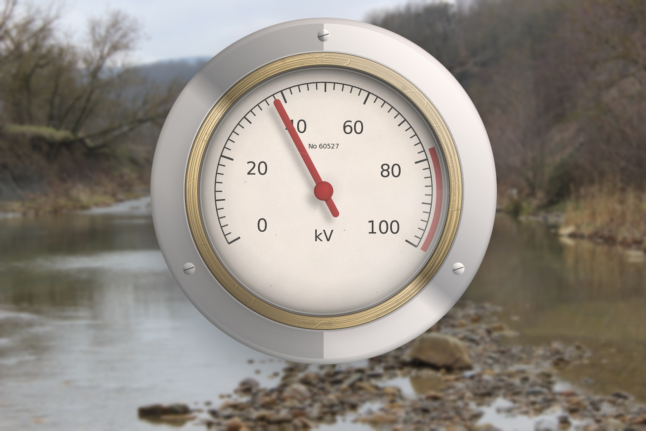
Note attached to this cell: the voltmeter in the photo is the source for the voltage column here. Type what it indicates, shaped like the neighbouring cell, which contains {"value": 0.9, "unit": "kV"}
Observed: {"value": 38, "unit": "kV"}
